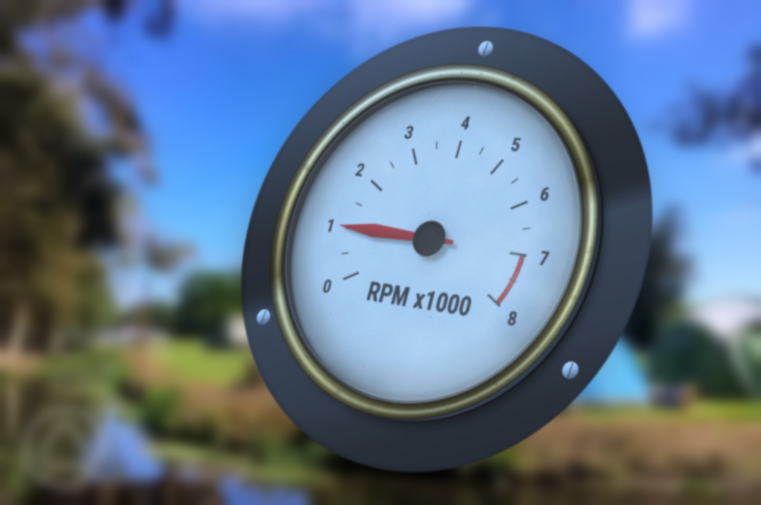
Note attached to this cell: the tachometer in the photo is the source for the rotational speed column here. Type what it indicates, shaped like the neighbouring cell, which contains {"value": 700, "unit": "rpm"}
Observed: {"value": 1000, "unit": "rpm"}
